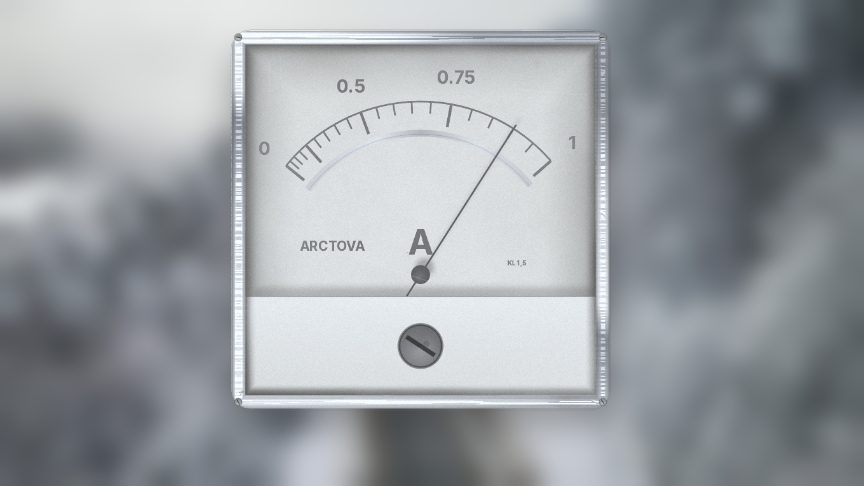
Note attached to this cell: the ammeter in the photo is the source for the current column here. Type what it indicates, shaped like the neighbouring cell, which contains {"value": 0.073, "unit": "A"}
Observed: {"value": 0.9, "unit": "A"}
